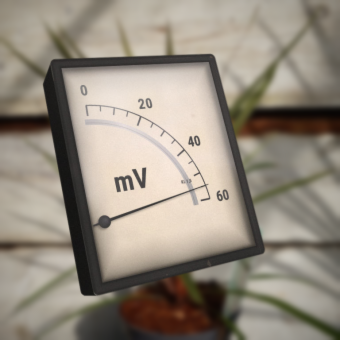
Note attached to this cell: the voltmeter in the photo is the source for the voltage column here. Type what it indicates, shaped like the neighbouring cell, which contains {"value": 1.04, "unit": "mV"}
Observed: {"value": 55, "unit": "mV"}
